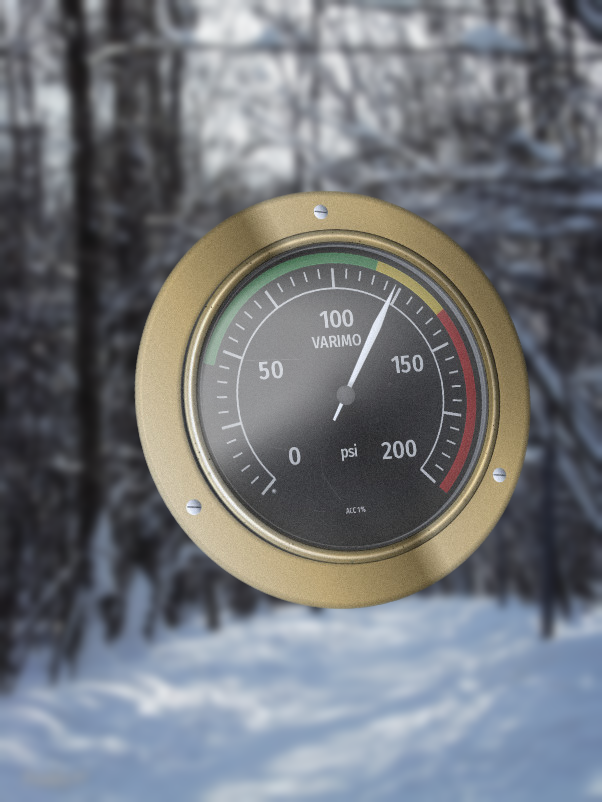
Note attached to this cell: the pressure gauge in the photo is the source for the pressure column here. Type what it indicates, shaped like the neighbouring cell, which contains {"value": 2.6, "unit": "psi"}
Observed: {"value": 122.5, "unit": "psi"}
